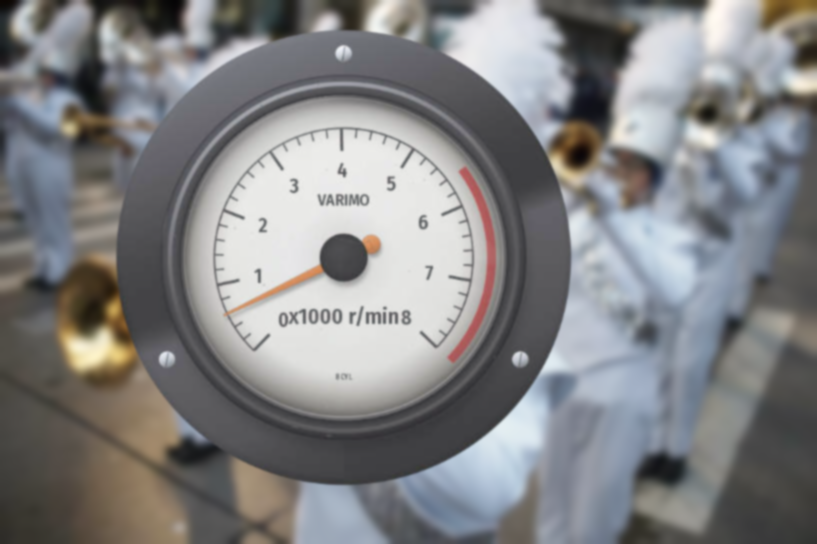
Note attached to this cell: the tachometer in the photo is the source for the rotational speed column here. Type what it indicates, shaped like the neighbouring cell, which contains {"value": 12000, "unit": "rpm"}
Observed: {"value": 600, "unit": "rpm"}
